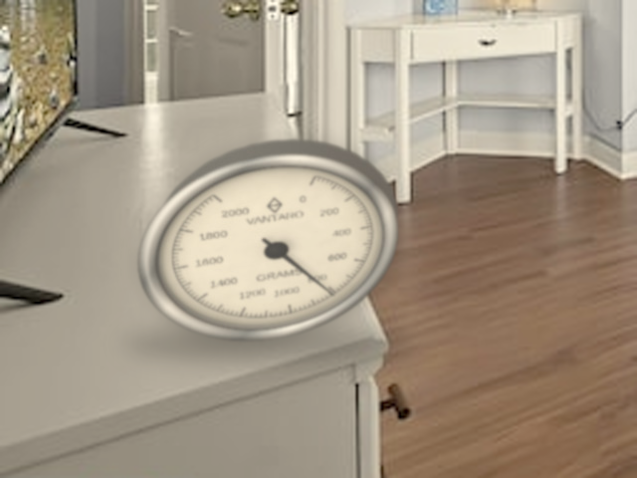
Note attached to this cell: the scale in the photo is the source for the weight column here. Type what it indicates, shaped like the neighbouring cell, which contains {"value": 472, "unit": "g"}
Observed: {"value": 800, "unit": "g"}
